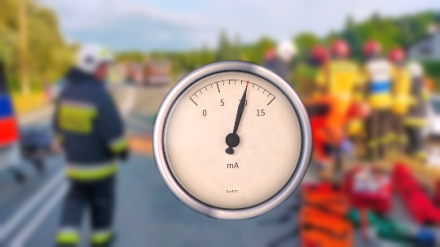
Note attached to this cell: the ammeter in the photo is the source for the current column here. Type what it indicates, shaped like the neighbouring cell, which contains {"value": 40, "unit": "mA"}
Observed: {"value": 10, "unit": "mA"}
